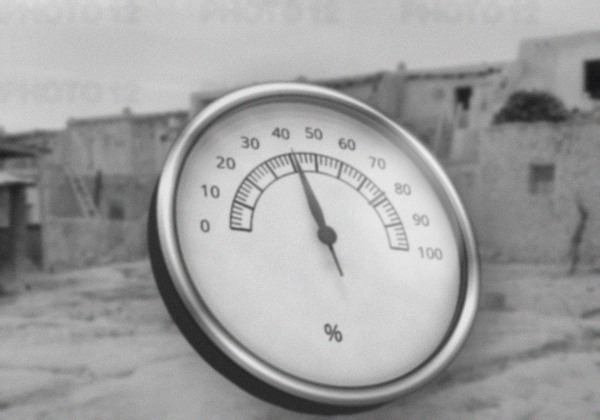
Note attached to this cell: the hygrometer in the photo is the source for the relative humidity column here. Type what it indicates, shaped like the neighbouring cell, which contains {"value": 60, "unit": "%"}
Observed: {"value": 40, "unit": "%"}
